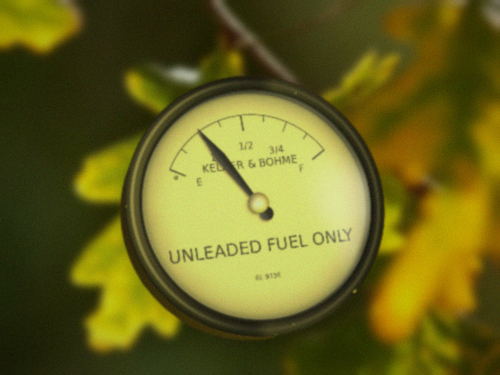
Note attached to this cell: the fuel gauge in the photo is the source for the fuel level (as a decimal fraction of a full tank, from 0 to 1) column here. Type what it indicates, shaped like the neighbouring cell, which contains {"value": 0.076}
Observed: {"value": 0.25}
